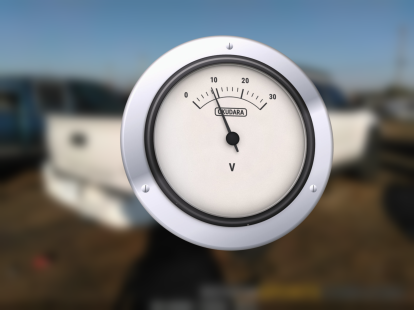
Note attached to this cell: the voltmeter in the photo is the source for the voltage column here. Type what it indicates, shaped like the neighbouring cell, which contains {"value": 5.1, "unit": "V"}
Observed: {"value": 8, "unit": "V"}
